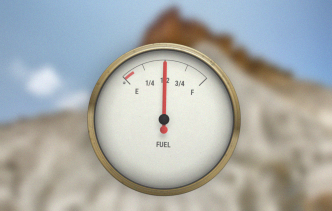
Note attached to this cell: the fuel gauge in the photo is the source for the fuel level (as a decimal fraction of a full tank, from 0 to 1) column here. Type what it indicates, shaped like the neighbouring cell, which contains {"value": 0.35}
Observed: {"value": 0.5}
